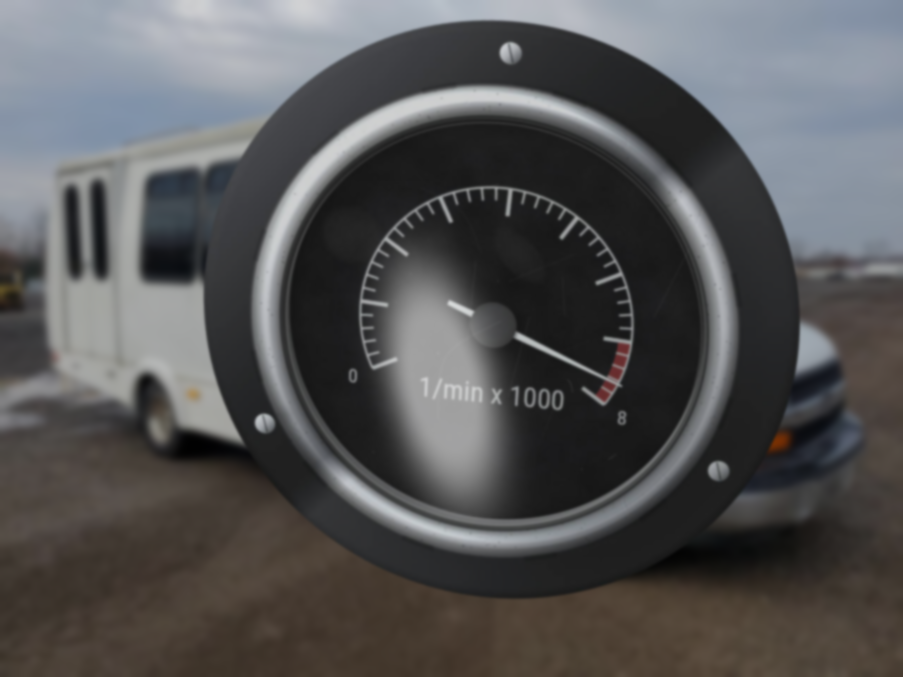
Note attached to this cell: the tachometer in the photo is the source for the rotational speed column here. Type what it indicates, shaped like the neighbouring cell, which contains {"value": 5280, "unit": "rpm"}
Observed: {"value": 7600, "unit": "rpm"}
